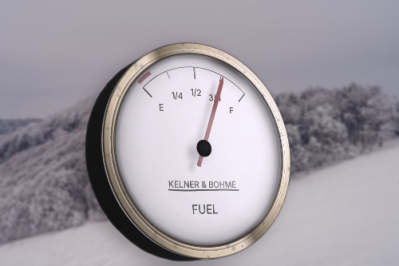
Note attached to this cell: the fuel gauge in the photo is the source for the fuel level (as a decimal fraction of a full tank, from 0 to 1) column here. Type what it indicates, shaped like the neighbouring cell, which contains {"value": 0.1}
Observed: {"value": 0.75}
